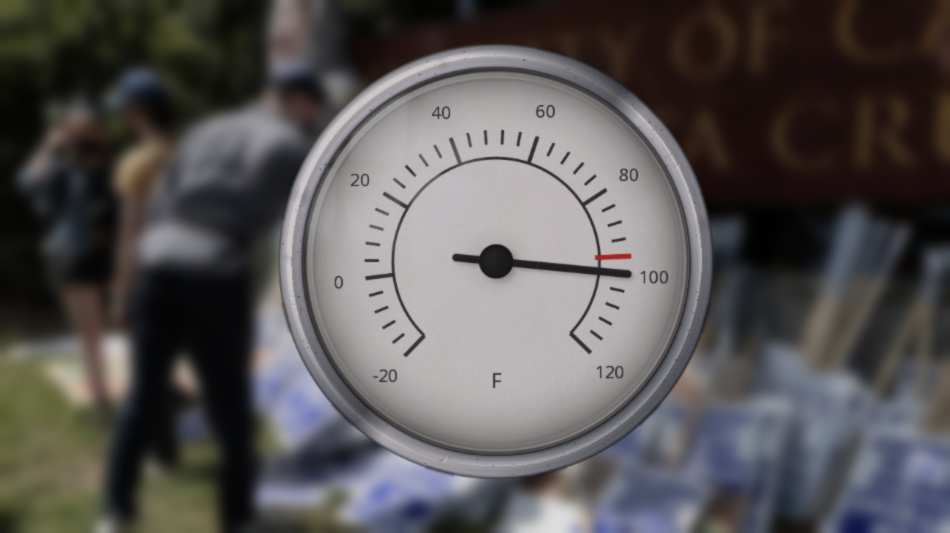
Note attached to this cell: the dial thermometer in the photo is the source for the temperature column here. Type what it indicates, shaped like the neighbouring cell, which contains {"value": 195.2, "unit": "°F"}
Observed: {"value": 100, "unit": "°F"}
